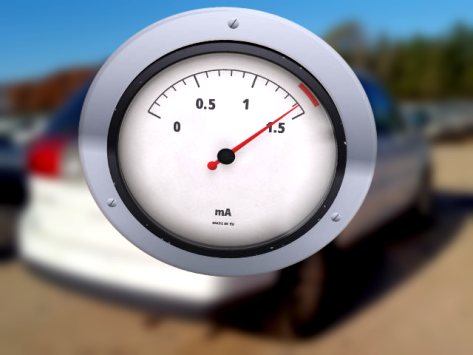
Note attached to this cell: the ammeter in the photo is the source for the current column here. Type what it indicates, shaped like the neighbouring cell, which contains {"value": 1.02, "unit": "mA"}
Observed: {"value": 1.4, "unit": "mA"}
